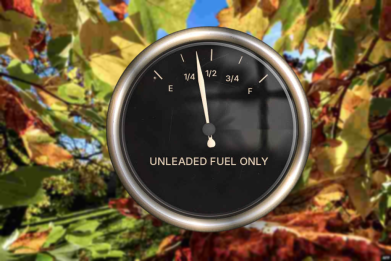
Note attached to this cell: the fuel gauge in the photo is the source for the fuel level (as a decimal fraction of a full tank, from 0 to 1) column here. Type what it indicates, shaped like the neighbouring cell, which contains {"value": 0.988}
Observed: {"value": 0.375}
